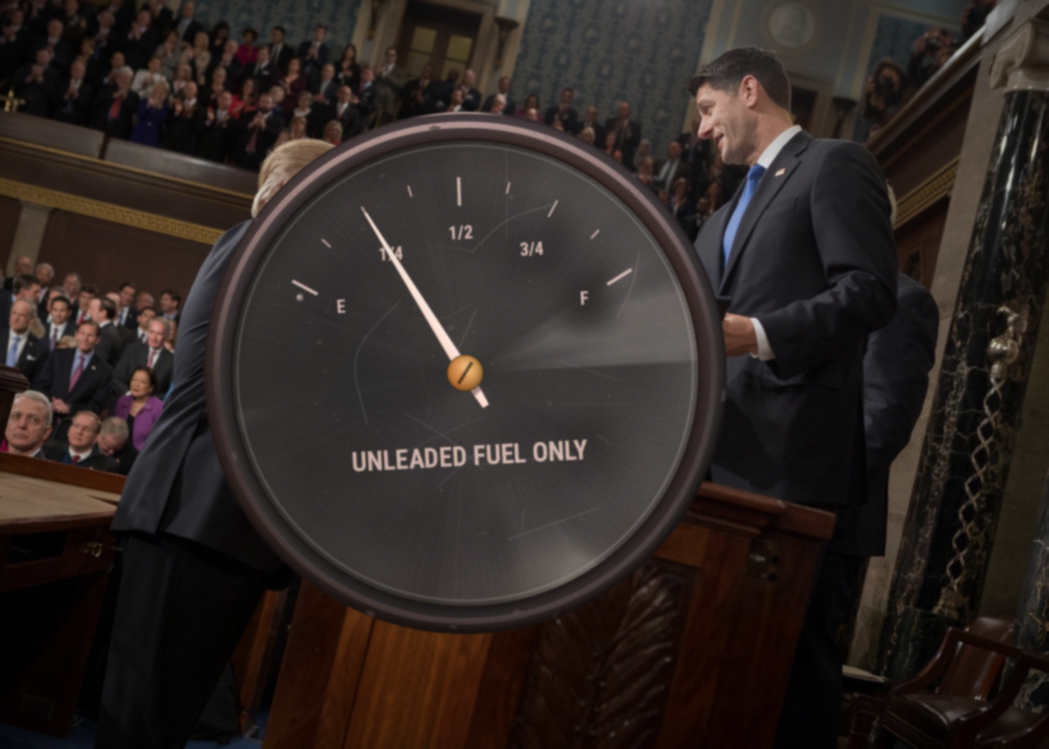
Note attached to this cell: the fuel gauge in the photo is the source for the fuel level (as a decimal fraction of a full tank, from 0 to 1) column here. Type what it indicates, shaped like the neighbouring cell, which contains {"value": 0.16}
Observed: {"value": 0.25}
